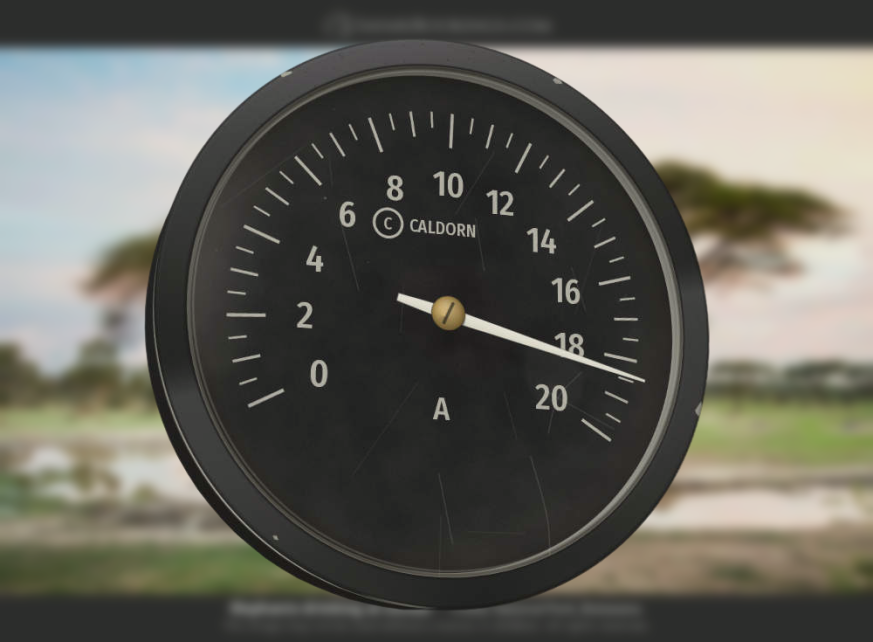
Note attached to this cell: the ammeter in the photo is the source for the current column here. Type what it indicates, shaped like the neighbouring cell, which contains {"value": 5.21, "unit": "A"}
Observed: {"value": 18.5, "unit": "A"}
